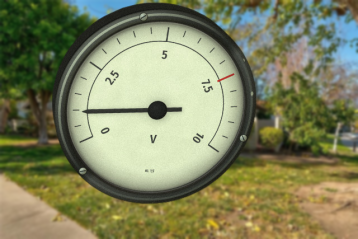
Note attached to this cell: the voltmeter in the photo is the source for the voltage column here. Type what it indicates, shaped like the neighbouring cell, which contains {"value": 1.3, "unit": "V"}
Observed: {"value": 1, "unit": "V"}
